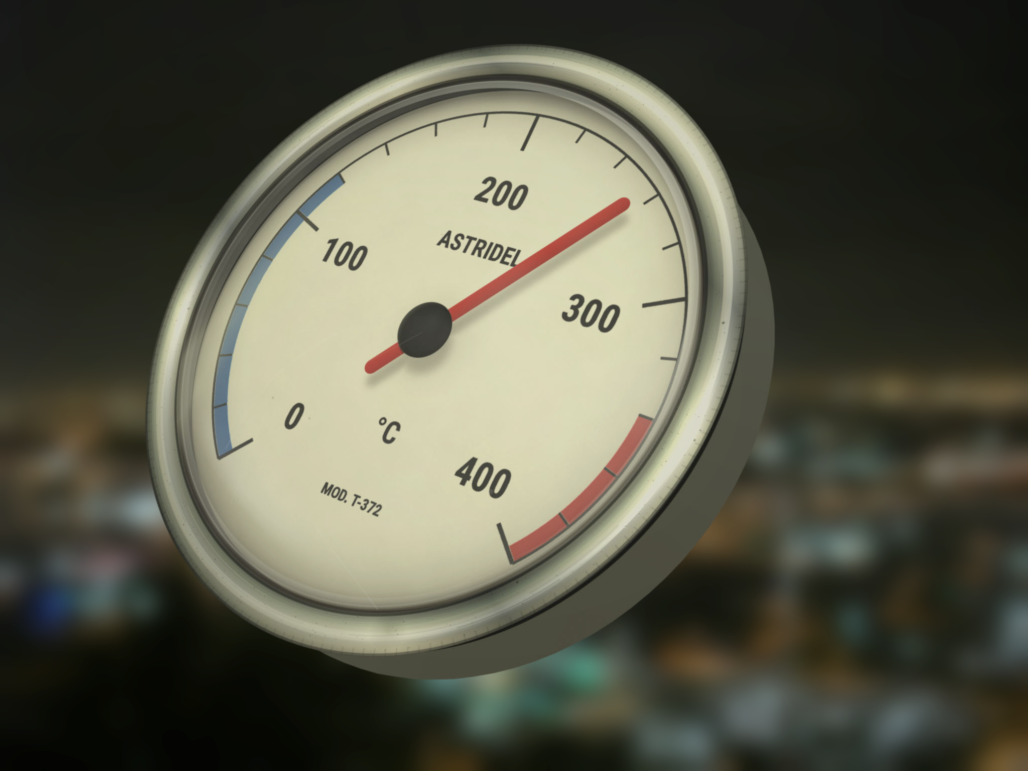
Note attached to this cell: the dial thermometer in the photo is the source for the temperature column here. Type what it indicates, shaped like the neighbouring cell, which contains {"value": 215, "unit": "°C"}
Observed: {"value": 260, "unit": "°C"}
